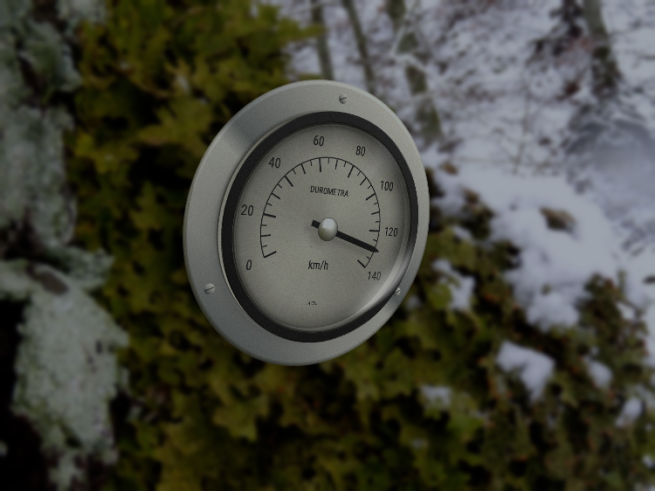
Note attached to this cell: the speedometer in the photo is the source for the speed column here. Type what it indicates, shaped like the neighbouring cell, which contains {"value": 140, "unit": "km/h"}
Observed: {"value": 130, "unit": "km/h"}
